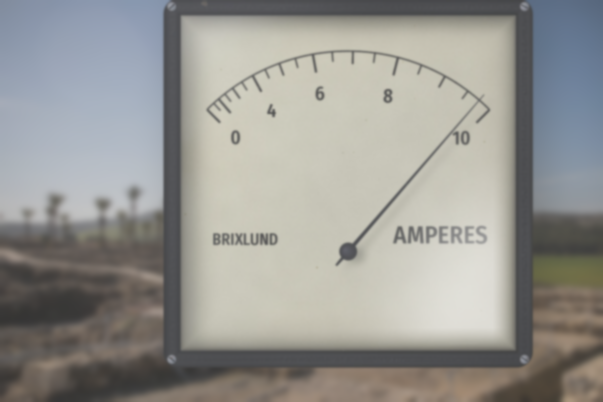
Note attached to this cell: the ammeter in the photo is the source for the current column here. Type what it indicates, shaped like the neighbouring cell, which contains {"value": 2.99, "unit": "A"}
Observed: {"value": 9.75, "unit": "A"}
